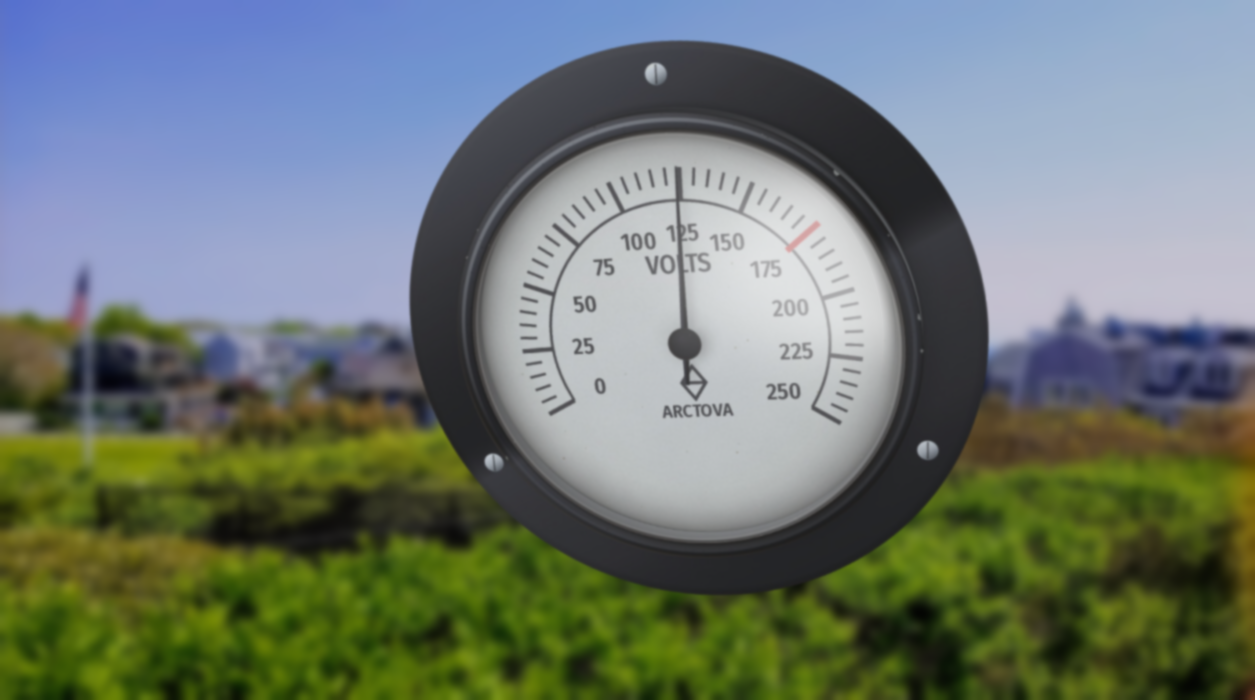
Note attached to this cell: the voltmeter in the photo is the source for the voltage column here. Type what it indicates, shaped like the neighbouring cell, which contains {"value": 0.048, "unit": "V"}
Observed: {"value": 125, "unit": "V"}
